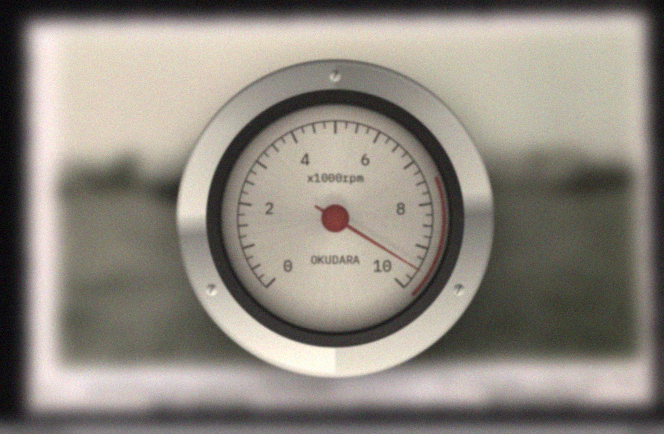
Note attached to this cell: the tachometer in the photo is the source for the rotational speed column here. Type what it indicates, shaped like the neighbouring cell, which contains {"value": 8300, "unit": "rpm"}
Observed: {"value": 9500, "unit": "rpm"}
